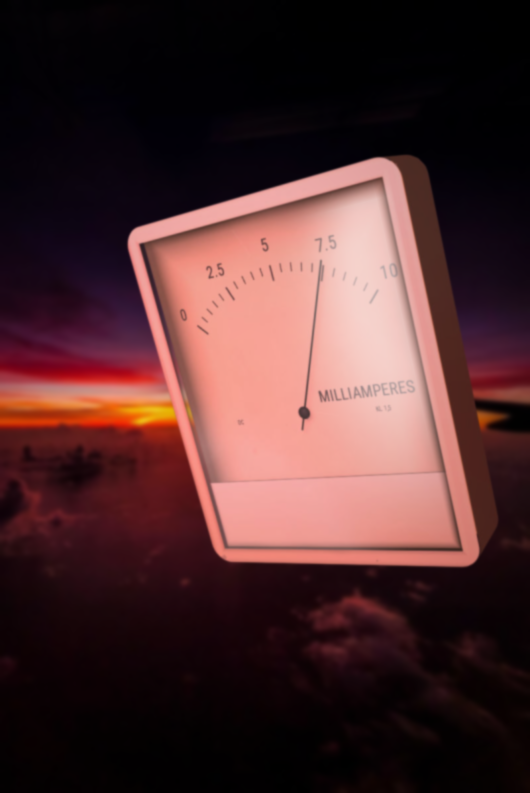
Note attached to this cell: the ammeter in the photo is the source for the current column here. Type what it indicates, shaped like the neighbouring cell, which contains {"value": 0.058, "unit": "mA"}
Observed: {"value": 7.5, "unit": "mA"}
